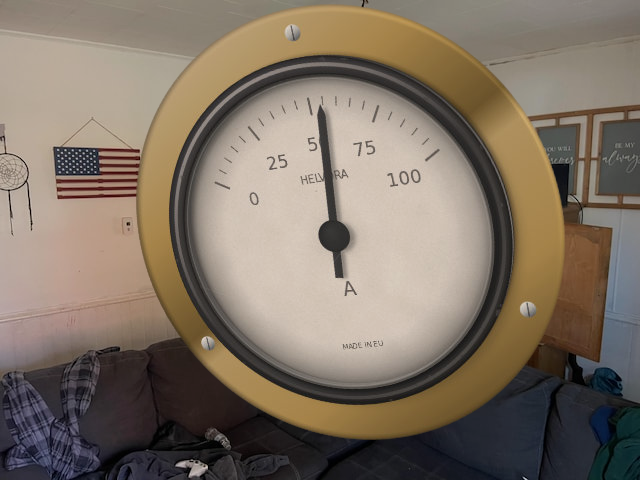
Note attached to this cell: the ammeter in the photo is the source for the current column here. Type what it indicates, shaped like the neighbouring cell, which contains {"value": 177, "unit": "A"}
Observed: {"value": 55, "unit": "A"}
